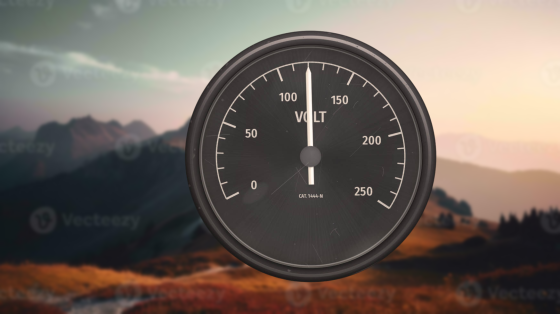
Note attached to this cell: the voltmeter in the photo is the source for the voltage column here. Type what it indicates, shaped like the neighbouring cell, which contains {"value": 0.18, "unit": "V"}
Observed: {"value": 120, "unit": "V"}
